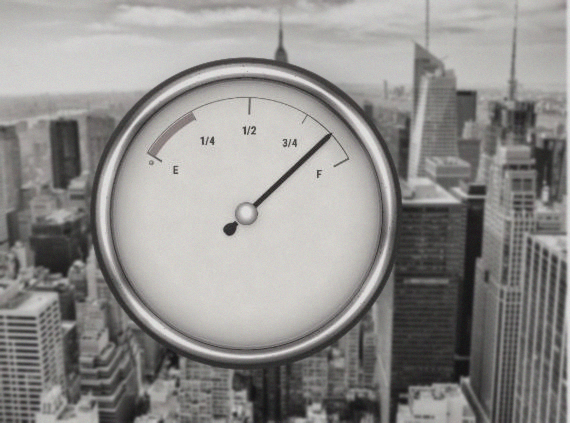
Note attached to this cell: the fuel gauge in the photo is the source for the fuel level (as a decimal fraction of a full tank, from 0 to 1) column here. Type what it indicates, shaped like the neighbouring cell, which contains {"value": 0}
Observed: {"value": 0.875}
